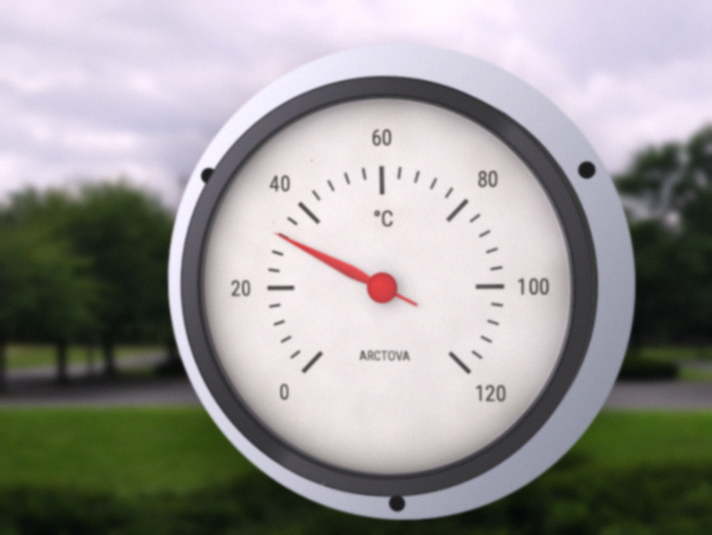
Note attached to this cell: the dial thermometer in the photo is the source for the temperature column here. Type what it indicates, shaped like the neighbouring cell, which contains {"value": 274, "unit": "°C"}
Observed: {"value": 32, "unit": "°C"}
